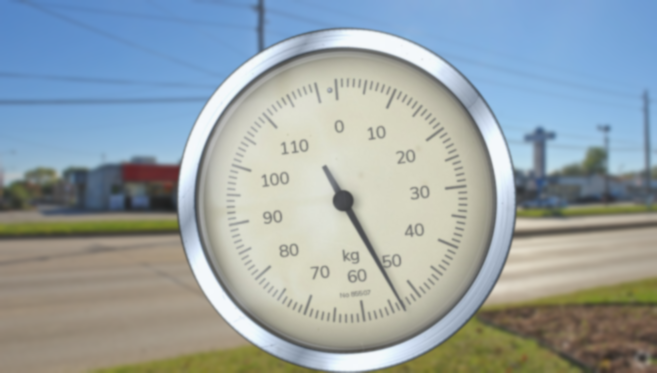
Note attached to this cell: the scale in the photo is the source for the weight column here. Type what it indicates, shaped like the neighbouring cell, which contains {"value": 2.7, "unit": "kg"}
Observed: {"value": 53, "unit": "kg"}
